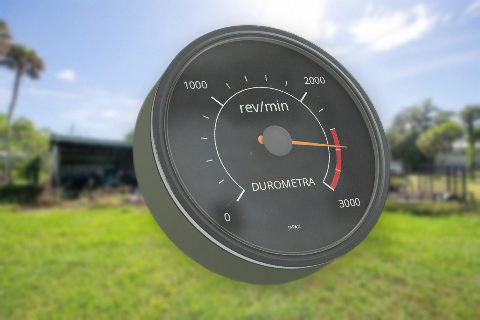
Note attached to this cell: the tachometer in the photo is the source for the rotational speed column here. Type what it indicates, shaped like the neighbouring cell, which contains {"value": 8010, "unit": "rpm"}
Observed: {"value": 2600, "unit": "rpm"}
